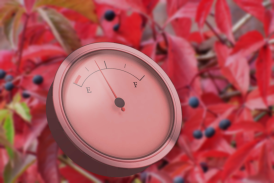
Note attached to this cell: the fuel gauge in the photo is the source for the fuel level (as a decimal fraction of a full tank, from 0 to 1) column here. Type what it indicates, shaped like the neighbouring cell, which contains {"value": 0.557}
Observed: {"value": 0.375}
